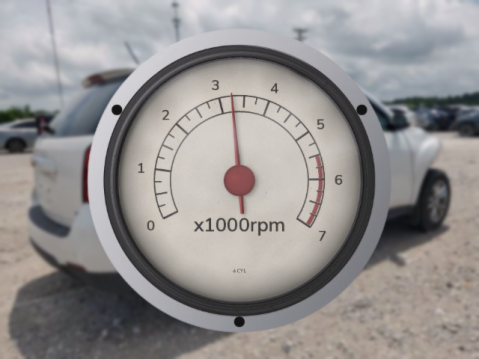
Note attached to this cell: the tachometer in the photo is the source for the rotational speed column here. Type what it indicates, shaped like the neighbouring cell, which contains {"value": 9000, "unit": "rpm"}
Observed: {"value": 3250, "unit": "rpm"}
